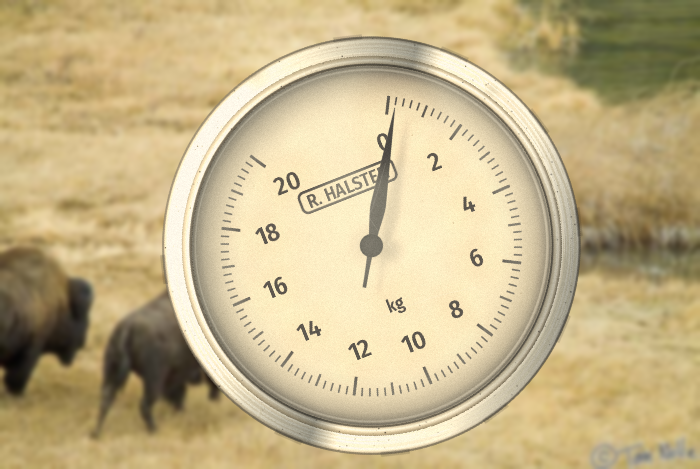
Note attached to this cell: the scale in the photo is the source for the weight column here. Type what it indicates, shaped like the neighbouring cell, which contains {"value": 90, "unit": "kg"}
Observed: {"value": 0.2, "unit": "kg"}
